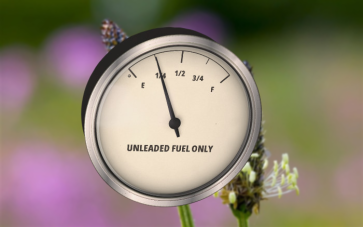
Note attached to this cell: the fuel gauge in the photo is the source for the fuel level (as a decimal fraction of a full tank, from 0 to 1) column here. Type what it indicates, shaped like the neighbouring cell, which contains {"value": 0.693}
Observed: {"value": 0.25}
